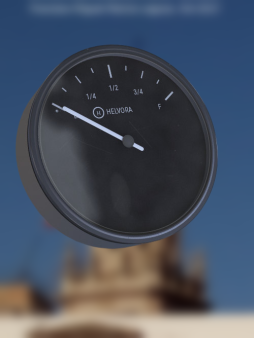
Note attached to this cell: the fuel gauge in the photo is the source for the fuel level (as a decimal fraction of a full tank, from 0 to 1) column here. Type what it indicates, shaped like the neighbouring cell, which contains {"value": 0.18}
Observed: {"value": 0}
